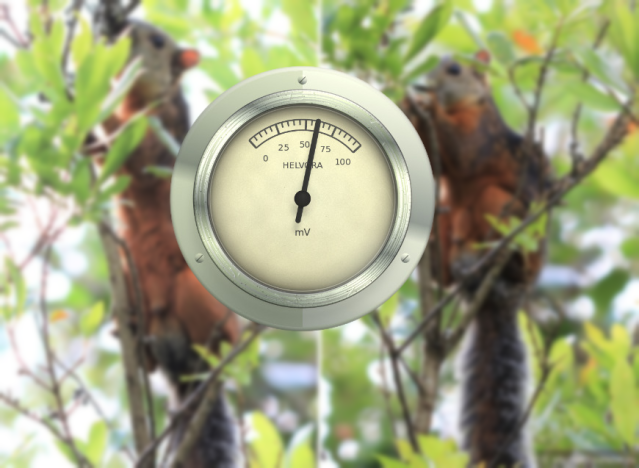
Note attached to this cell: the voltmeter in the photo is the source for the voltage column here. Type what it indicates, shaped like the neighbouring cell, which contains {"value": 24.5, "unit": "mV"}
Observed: {"value": 60, "unit": "mV"}
